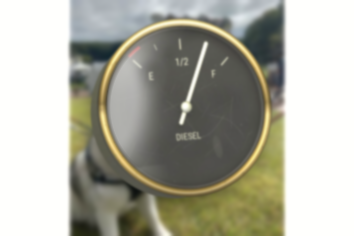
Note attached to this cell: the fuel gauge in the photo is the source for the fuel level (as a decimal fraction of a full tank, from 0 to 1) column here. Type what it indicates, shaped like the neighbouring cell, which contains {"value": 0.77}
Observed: {"value": 0.75}
